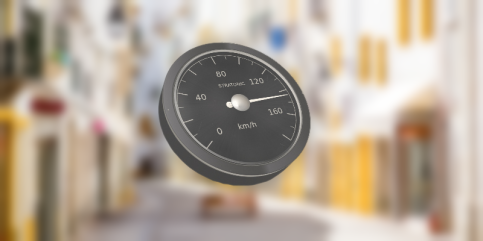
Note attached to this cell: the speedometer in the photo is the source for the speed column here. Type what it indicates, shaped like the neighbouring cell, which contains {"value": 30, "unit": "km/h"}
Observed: {"value": 145, "unit": "km/h"}
